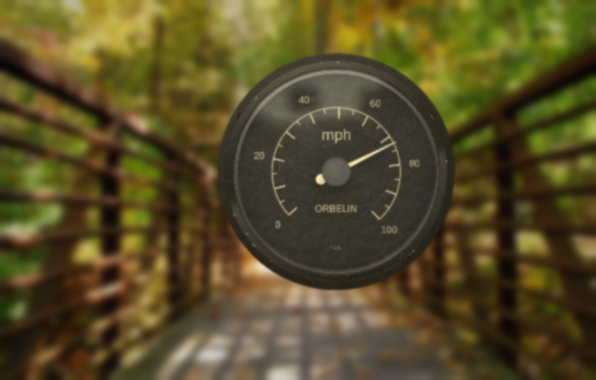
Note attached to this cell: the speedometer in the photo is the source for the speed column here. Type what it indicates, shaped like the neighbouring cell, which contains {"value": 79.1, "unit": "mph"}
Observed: {"value": 72.5, "unit": "mph"}
